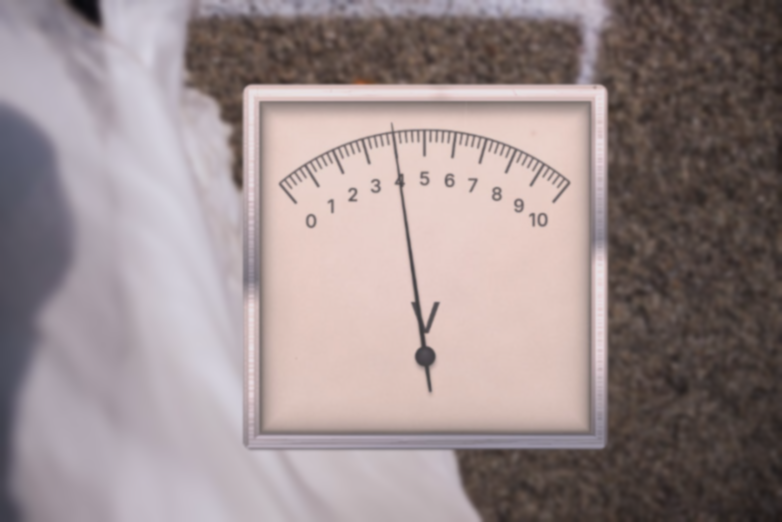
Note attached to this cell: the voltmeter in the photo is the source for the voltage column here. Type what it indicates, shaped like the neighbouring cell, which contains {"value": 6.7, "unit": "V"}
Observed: {"value": 4, "unit": "V"}
